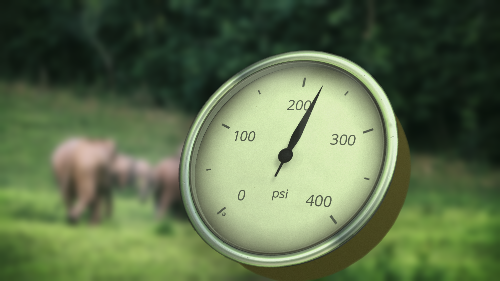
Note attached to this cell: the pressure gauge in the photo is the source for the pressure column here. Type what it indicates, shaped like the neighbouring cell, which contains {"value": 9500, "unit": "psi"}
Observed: {"value": 225, "unit": "psi"}
